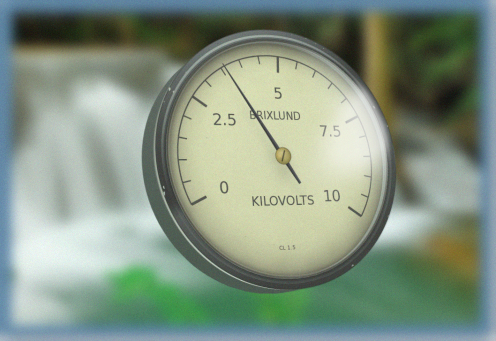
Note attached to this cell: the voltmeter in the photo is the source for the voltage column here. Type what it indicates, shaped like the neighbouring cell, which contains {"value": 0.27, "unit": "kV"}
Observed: {"value": 3.5, "unit": "kV"}
